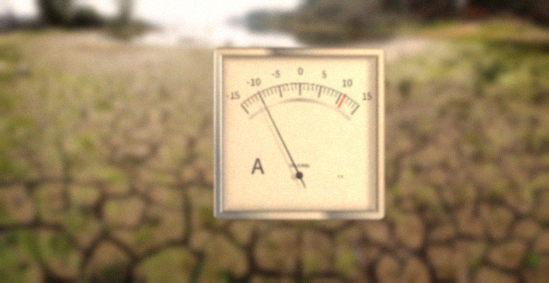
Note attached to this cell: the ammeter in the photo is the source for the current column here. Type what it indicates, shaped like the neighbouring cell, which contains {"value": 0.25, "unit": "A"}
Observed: {"value": -10, "unit": "A"}
